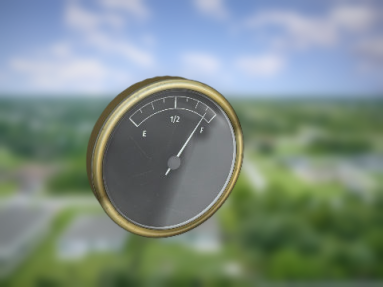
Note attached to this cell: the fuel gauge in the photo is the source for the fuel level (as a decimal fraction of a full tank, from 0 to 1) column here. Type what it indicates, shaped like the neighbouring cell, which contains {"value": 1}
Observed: {"value": 0.875}
